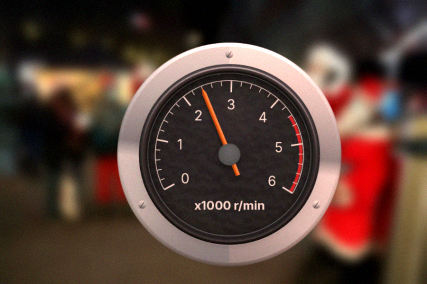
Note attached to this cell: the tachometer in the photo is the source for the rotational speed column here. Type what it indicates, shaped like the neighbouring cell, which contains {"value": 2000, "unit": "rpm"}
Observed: {"value": 2400, "unit": "rpm"}
